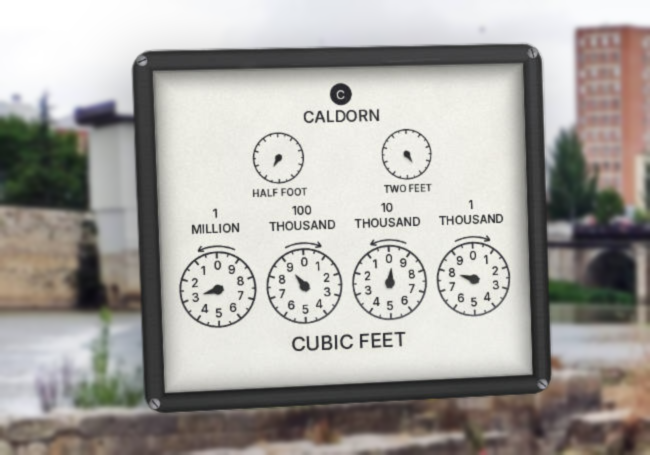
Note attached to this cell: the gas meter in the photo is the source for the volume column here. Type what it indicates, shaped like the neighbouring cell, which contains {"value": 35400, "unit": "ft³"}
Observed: {"value": 289800, "unit": "ft³"}
